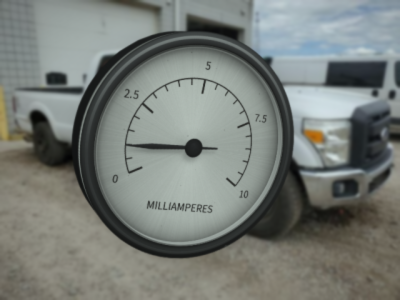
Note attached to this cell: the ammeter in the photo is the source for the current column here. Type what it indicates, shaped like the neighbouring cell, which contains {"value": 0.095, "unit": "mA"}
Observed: {"value": 1, "unit": "mA"}
